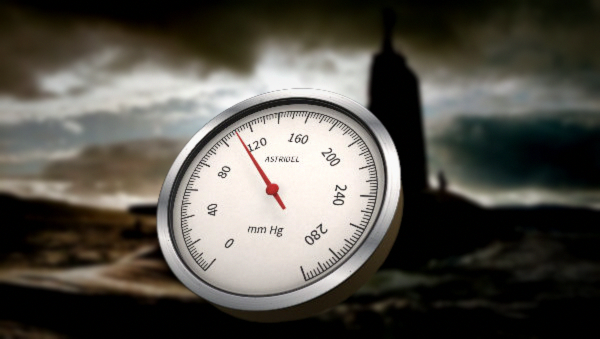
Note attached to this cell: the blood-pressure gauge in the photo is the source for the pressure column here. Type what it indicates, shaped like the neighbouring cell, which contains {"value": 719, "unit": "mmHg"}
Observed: {"value": 110, "unit": "mmHg"}
